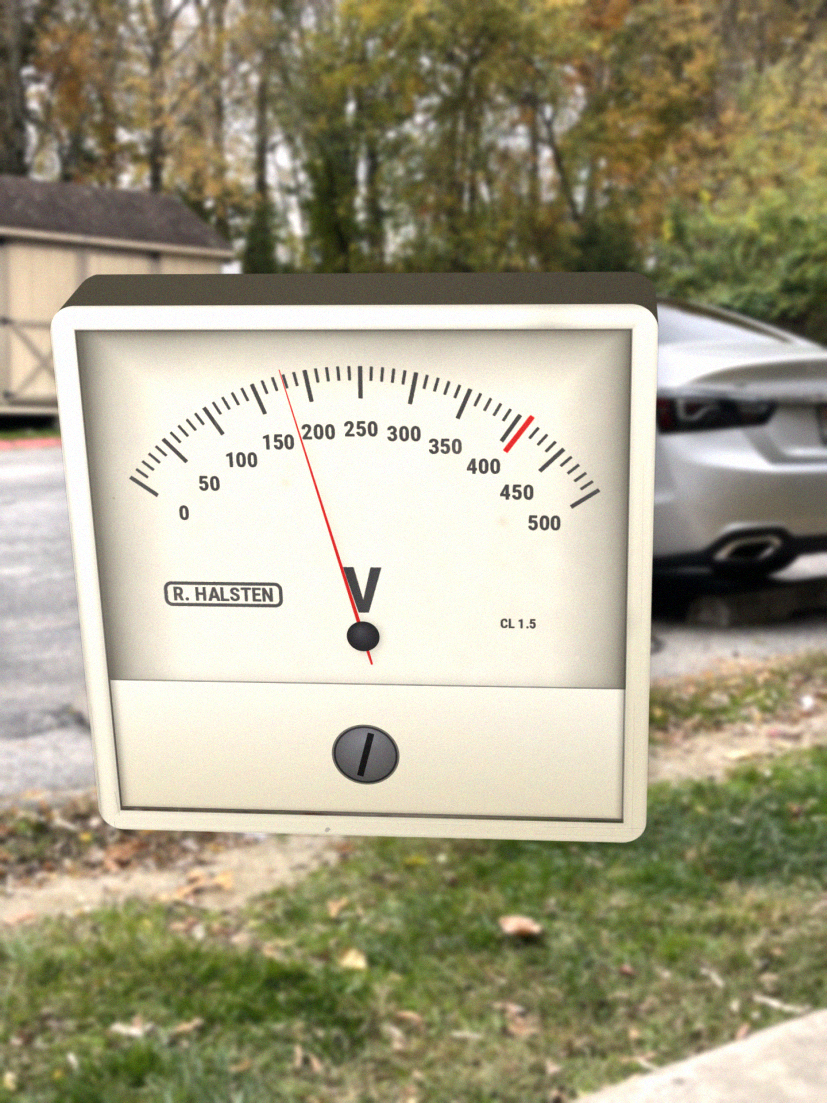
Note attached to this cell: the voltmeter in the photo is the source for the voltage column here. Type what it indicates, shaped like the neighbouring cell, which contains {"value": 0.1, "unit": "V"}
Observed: {"value": 180, "unit": "V"}
